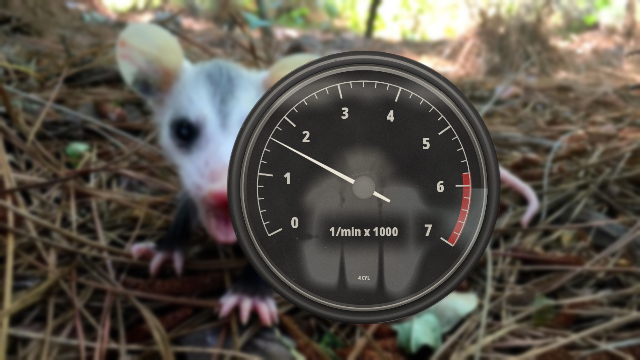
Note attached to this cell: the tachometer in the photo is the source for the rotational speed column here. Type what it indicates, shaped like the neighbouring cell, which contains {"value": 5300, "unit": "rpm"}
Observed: {"value": 1600, "unit": "rpm"}
